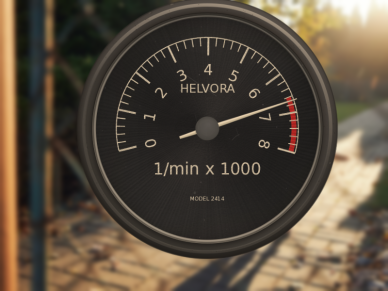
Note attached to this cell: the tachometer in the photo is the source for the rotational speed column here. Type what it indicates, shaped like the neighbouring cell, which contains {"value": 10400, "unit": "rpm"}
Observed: {"value": 6700, "unit": "rpm"}
